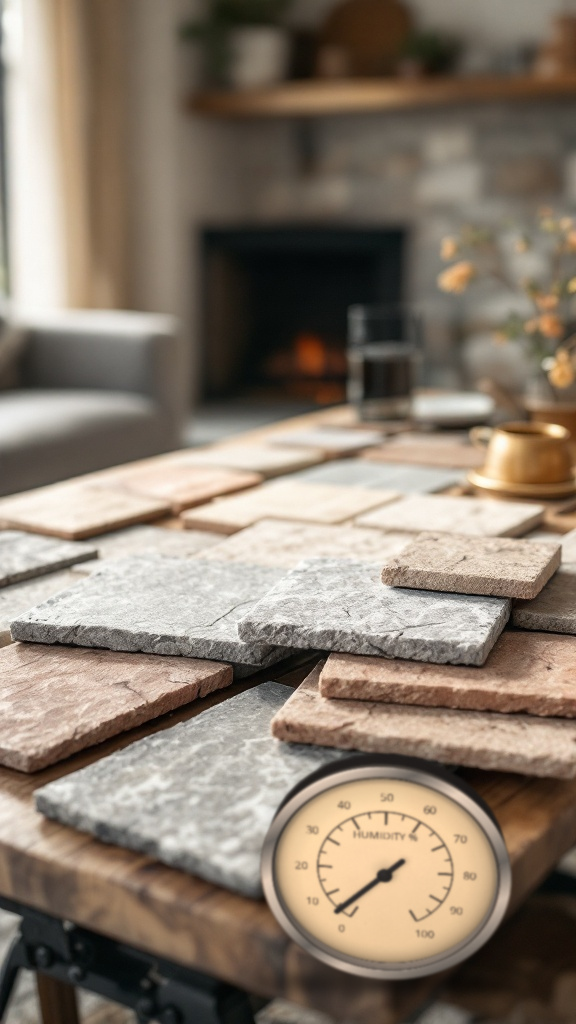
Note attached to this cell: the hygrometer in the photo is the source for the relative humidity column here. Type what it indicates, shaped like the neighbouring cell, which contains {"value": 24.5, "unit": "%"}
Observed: {"value": 5, "unit": "%"}
